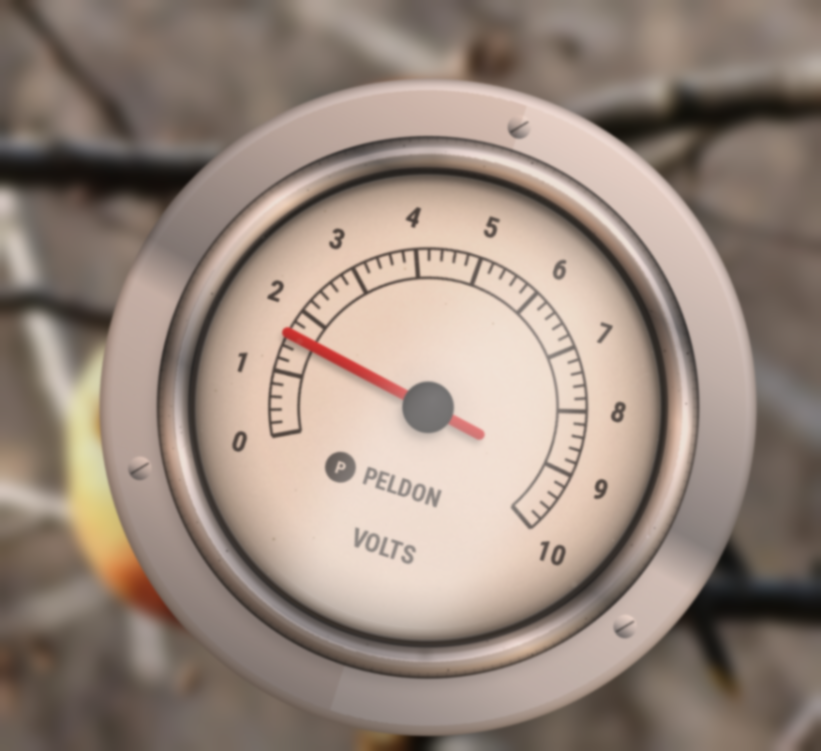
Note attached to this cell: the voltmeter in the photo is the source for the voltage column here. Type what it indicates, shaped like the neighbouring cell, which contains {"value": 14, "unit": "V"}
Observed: {"value": 1.6, "unit": "V"}
